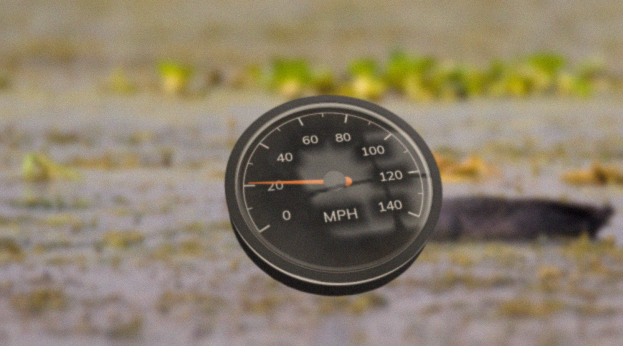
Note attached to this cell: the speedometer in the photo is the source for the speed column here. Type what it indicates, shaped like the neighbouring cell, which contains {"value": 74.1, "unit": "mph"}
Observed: {"value": 20, "unit": "mph"}
